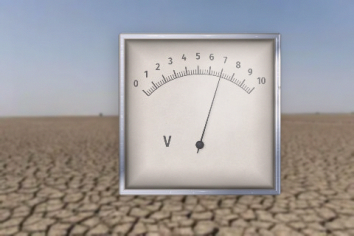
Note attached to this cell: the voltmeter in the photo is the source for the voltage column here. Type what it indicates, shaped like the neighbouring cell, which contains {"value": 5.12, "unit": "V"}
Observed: {"value": 7, "unit": "V"}
